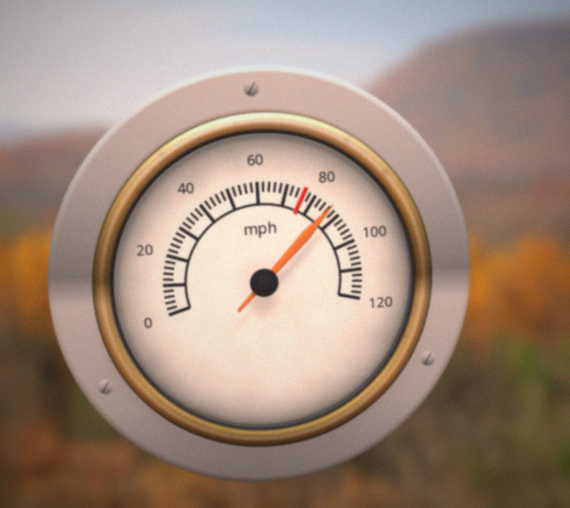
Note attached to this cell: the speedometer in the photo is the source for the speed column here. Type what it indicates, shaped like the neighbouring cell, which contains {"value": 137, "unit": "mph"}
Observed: {"value": 86, "unit": "mph"}
